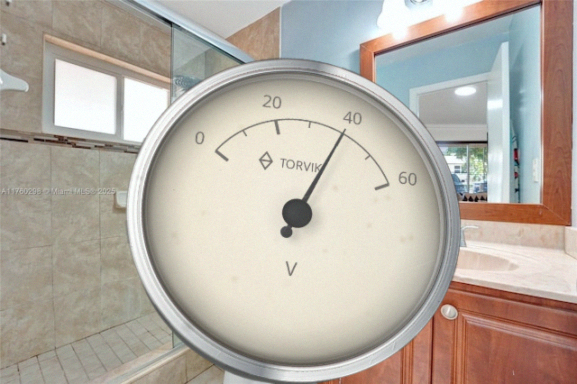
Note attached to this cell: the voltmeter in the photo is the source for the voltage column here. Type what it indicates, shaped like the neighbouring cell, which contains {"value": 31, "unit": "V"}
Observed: {"value": 40, "unit": "V"}
